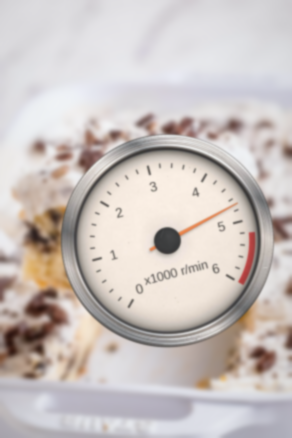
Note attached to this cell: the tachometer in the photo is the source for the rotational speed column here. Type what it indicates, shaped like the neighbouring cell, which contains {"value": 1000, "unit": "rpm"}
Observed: {"value": 4700, "unit": "rpm"}
